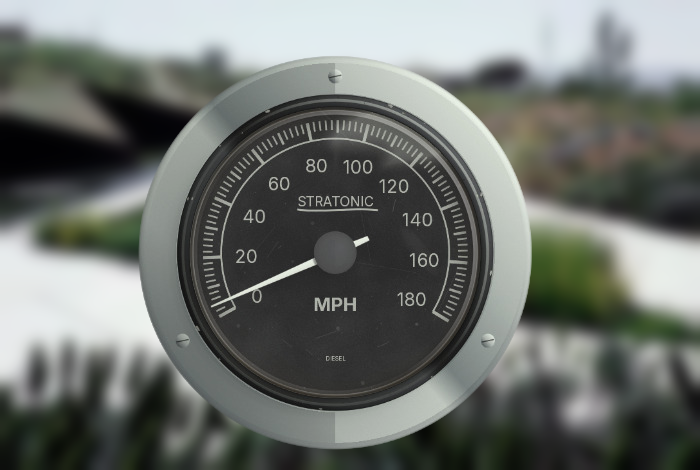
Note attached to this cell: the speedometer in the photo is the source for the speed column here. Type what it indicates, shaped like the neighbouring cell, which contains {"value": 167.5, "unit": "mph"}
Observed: {"value": 4, "unit": "mph"}
